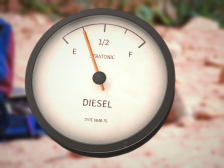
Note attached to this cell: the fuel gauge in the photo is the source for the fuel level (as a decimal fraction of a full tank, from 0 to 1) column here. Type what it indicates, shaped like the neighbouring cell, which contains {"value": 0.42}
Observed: {"value": 0.25}
